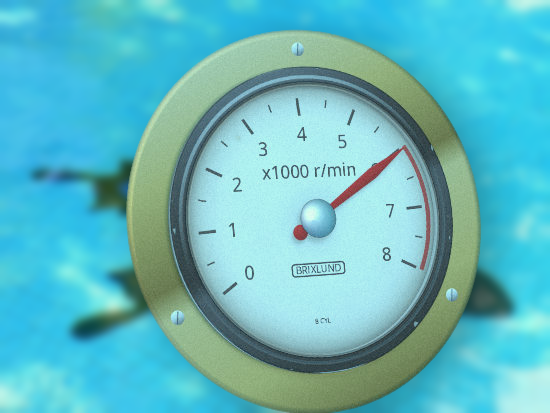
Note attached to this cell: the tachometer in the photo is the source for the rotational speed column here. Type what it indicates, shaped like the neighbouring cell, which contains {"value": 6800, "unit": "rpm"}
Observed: {"value": 6000, "unit": "rpm"}
